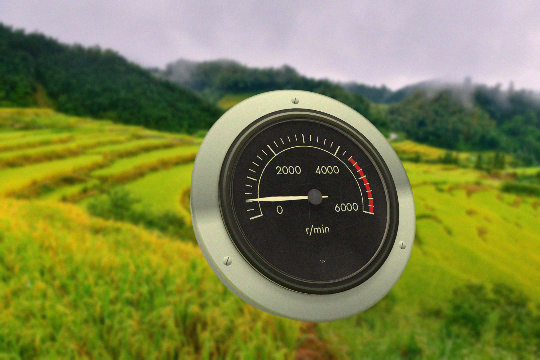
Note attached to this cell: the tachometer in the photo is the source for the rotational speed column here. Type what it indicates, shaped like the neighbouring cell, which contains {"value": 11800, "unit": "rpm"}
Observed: {"value": 400, "unit": "rpm"}
